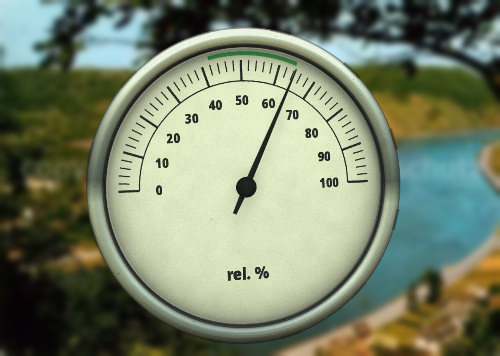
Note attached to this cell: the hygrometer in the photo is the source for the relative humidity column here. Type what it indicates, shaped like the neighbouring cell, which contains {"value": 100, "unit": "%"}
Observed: {"value": 64, "unit": "%"}
